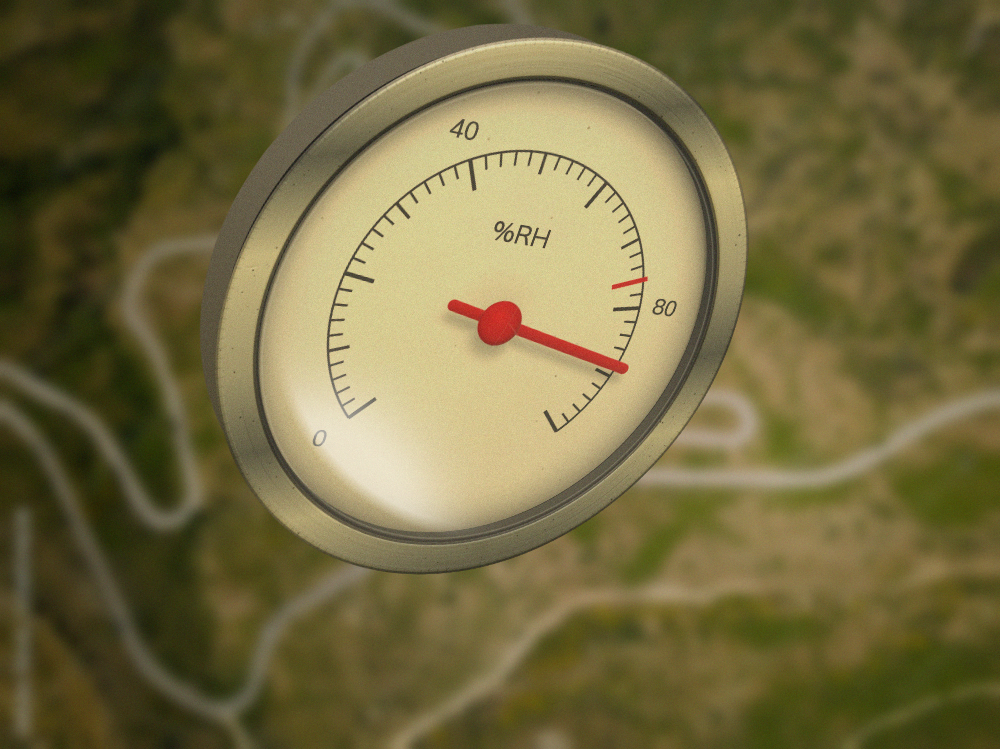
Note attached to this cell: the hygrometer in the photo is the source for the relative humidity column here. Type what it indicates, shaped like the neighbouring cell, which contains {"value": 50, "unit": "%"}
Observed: {"value": 88, "unit": "%"}
